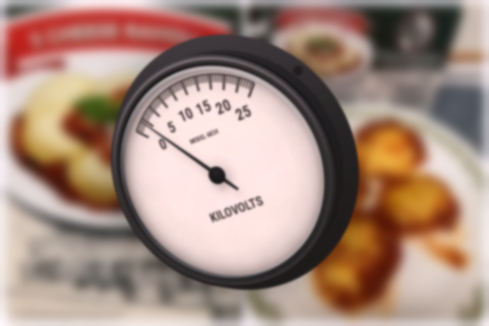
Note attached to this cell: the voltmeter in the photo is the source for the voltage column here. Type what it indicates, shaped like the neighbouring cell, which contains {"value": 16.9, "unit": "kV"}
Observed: {"value": 2.5, "unit": "kV"}
